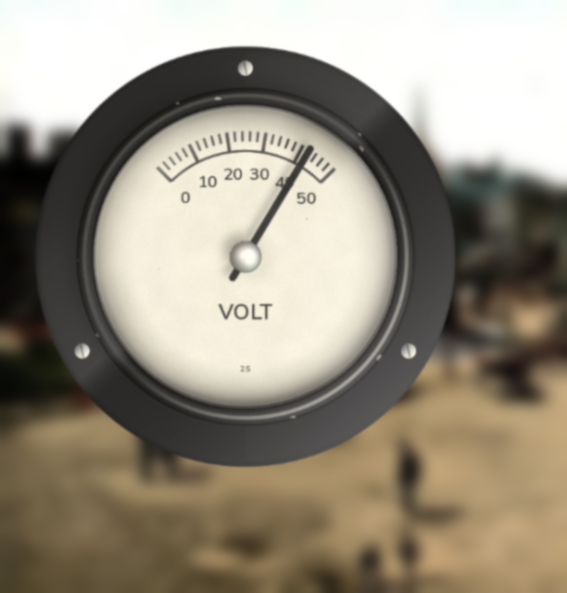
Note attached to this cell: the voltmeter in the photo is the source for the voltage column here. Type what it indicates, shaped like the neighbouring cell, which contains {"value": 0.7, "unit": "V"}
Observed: {"value": 42, "unit": "V"}
